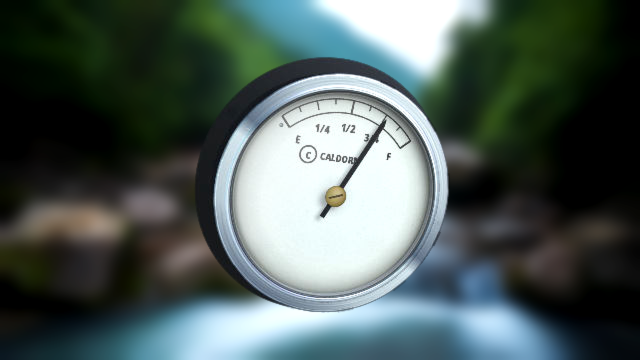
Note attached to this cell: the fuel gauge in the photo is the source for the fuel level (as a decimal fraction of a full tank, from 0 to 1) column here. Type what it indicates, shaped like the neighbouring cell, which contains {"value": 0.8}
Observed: {"value": 0.75}
